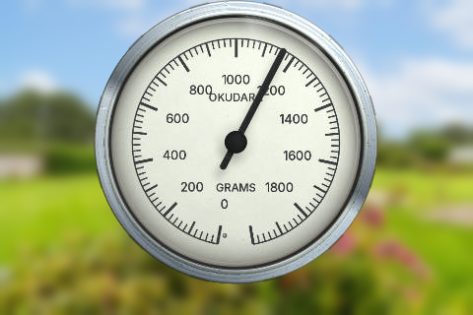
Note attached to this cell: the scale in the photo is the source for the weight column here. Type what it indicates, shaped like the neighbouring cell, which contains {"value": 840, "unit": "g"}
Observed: {"value": 1160, "unit": "g"}
